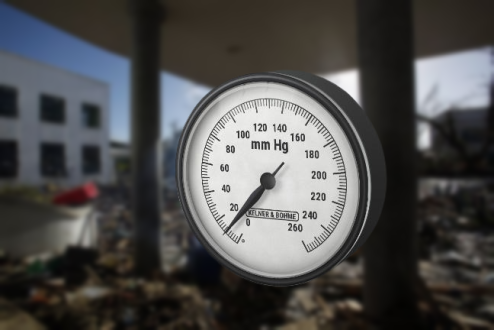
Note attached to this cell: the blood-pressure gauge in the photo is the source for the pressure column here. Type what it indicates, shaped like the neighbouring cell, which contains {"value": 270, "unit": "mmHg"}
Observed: {"value": 10, "unit": "mmHg"}
